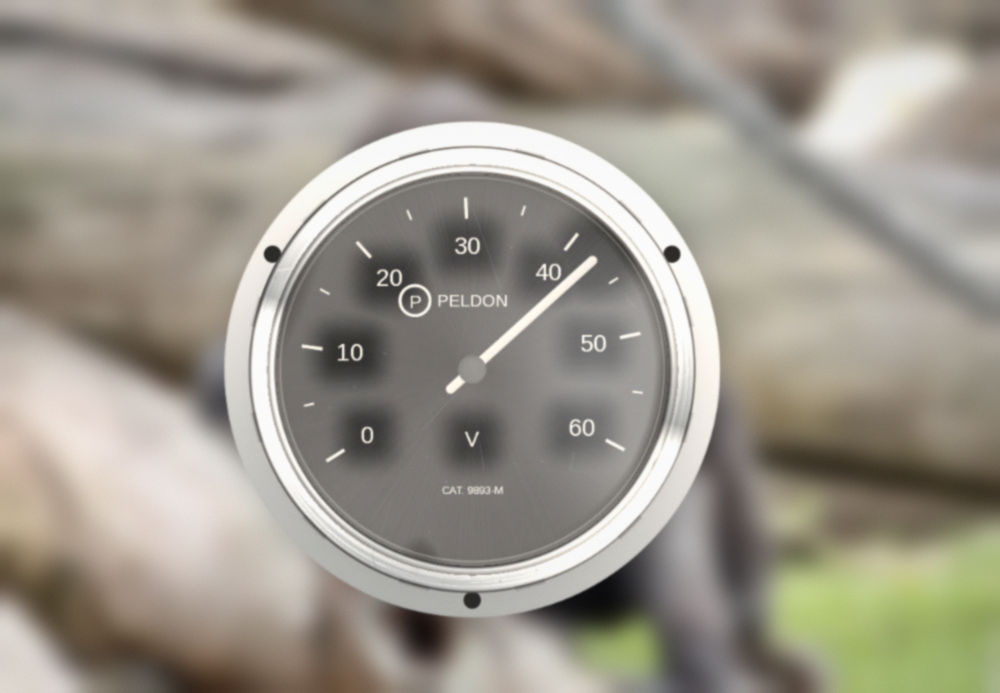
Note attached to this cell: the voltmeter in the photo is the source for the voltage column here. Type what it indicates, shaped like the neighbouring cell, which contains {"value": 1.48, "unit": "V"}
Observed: {"value": 42.5, "unit": "V"}
